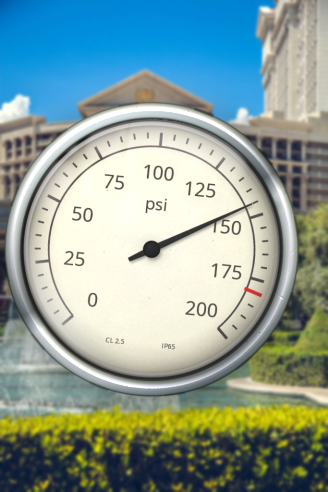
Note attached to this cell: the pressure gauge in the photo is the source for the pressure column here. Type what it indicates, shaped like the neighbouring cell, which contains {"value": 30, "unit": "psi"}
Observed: {"value": 145, "unit": "psi"}
